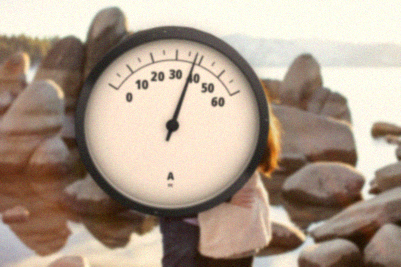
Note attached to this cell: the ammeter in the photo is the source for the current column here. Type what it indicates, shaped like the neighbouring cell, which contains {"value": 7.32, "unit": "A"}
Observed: {"value": 37.5, "unit": "A"}
